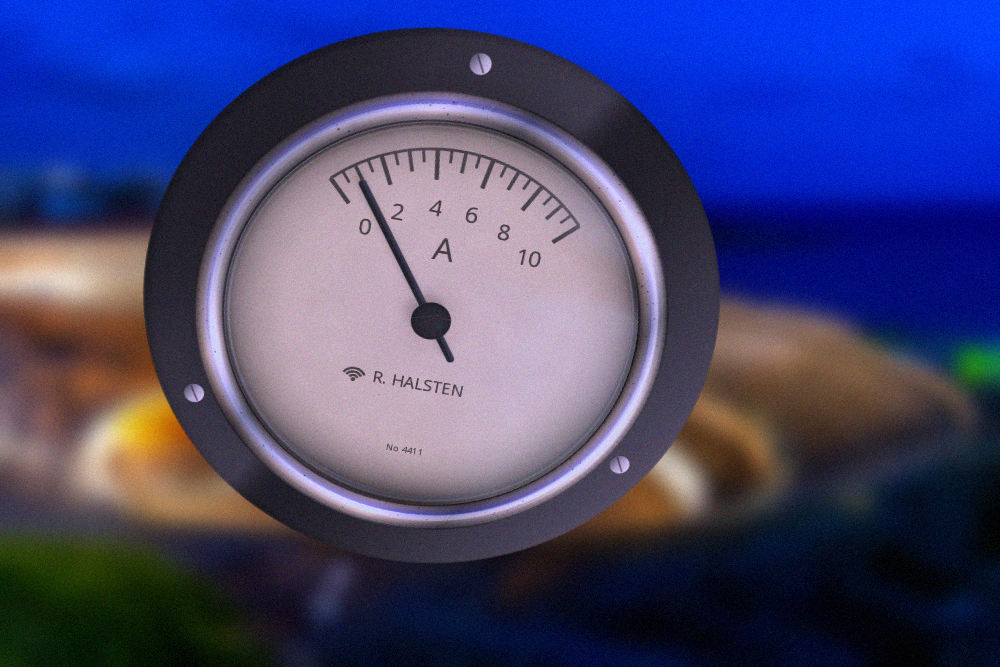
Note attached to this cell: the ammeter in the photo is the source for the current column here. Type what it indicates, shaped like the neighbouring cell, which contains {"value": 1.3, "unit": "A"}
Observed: {"value": 1, "unit": "A"}
